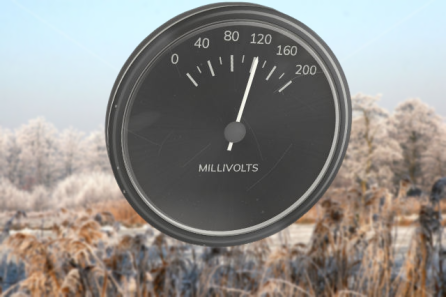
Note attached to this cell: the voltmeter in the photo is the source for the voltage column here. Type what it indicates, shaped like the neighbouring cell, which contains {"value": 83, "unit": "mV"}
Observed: {"value": 120, "unit": "mV"}
